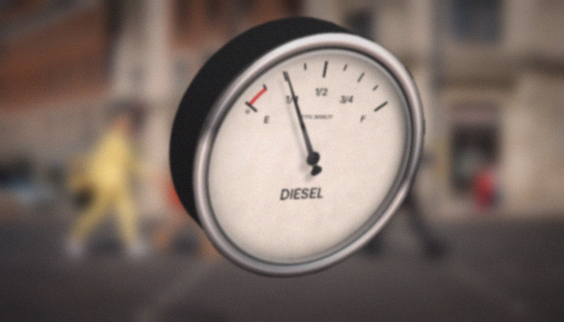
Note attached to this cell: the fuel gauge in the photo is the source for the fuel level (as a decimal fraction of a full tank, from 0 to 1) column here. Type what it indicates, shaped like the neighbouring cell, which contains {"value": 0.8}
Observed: {"value": 0.25}
